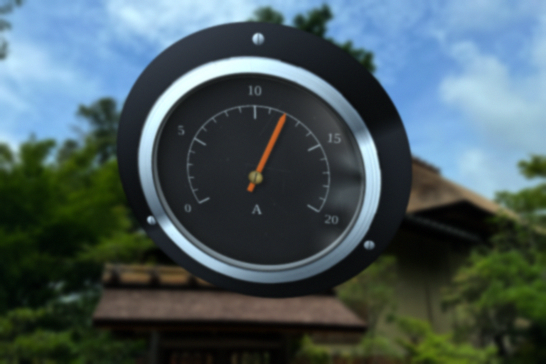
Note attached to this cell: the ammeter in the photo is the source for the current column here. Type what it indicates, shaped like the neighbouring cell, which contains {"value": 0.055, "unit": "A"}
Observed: {"value": 12, "unit": "A"}
